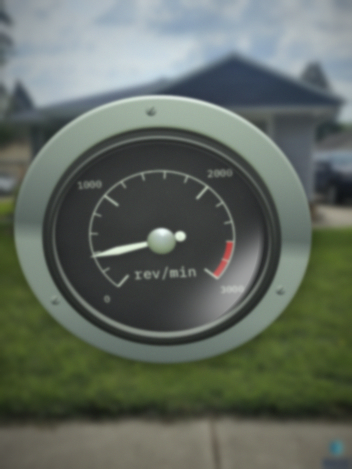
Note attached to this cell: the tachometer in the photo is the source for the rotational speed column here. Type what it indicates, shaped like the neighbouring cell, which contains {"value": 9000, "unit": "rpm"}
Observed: {"value": 400, "unit": "rpm"}
